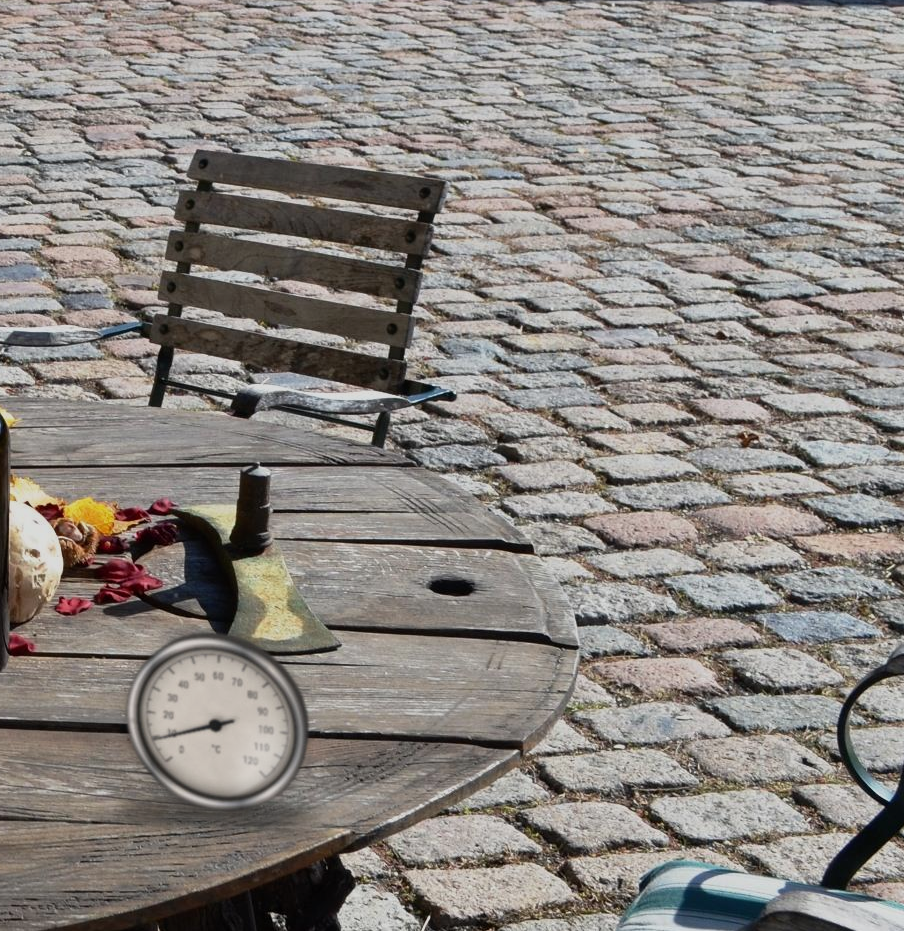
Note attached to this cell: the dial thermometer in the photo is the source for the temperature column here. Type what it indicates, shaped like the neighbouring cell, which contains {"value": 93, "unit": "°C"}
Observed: {"value": 10, "unit": "°C"}
